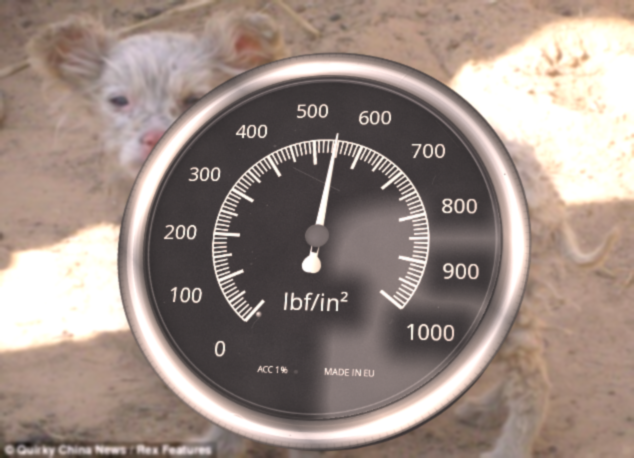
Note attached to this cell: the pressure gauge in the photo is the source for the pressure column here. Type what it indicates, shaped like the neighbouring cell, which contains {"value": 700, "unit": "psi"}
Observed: {"value": 550, "unit": "psi"}
